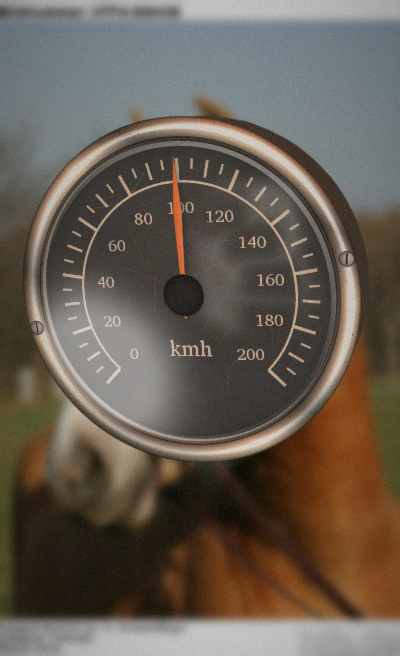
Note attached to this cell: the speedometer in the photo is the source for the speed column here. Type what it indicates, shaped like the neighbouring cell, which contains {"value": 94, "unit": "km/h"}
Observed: {"value": 100, "unit": "km/h"}
